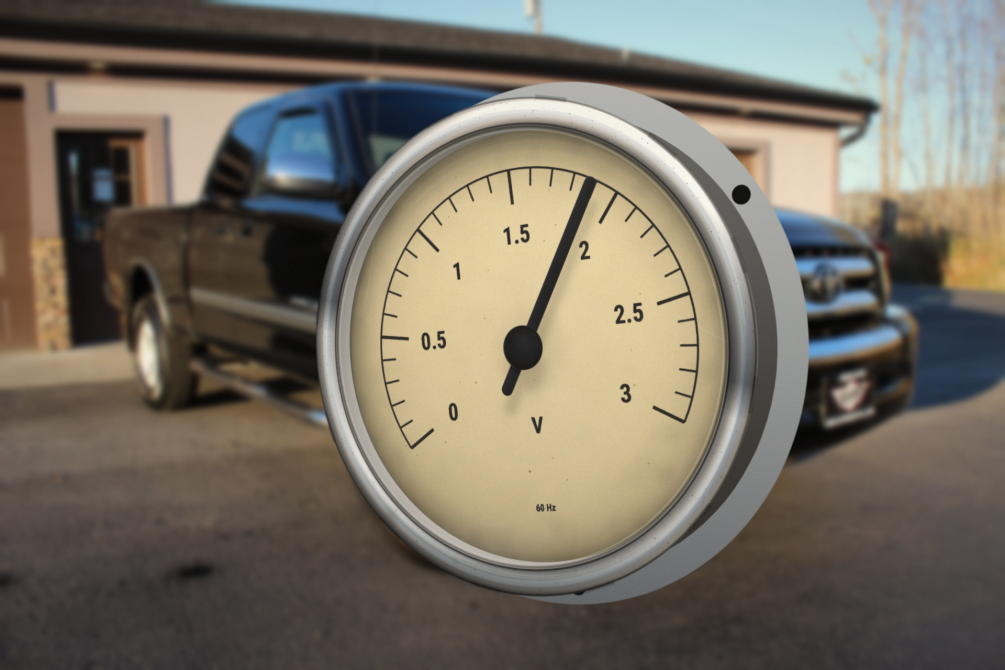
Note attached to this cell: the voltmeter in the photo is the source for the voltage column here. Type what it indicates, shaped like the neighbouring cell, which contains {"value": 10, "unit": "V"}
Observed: {"value": 1.9, "unit": "V"}
